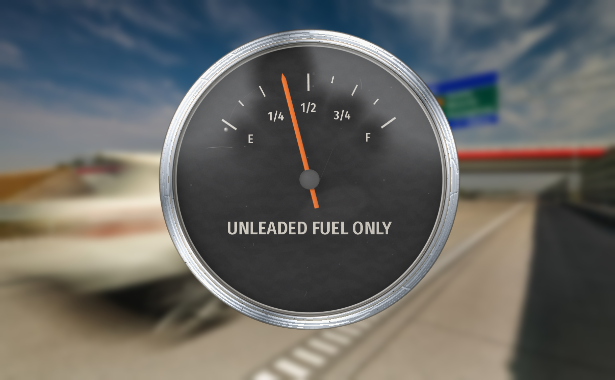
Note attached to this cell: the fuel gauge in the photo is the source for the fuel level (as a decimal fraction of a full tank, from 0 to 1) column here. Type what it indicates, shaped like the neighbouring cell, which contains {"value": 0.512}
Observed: {"value": 0.375}
